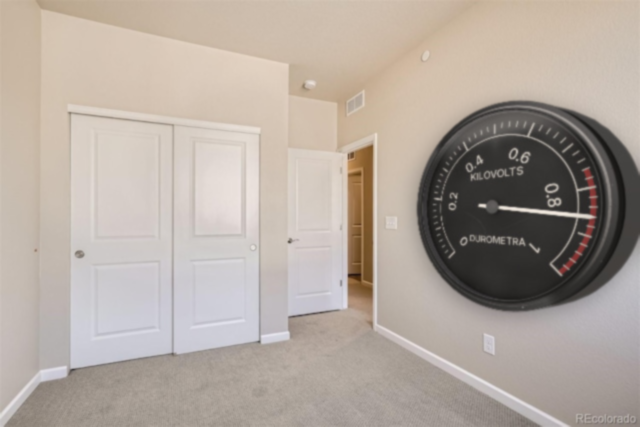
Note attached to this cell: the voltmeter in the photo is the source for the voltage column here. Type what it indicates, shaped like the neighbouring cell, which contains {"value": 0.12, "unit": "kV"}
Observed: {"value": 0.86, "unit": "kV"}
